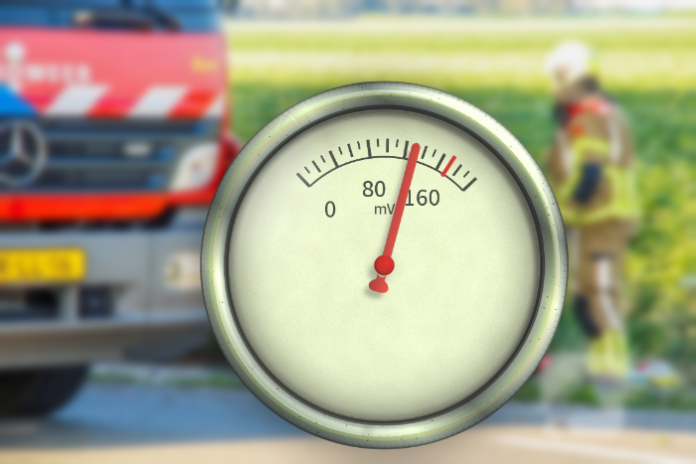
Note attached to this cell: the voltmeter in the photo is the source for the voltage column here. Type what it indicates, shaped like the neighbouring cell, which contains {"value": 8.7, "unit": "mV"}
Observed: {"value": 130, "unit": "mV"}
